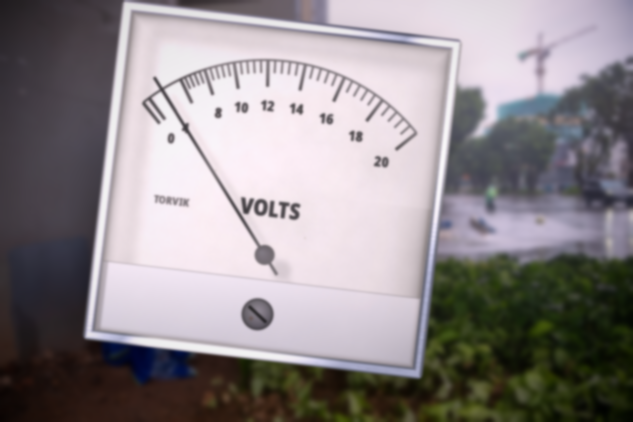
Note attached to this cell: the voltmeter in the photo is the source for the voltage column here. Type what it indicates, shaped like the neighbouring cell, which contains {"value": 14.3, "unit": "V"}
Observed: {"value": 4, "unit": "V"}
